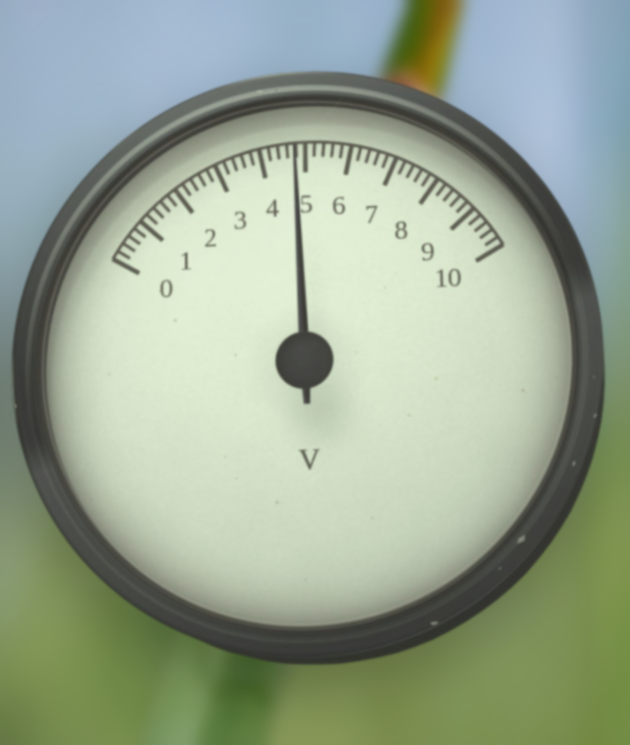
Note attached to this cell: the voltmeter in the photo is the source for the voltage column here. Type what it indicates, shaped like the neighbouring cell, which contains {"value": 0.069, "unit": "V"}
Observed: {"value": 4.8, "unit": "V"}
